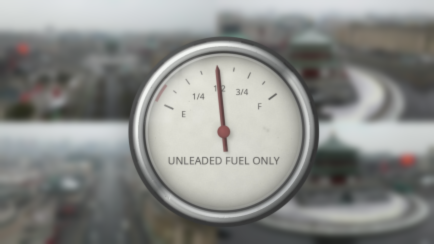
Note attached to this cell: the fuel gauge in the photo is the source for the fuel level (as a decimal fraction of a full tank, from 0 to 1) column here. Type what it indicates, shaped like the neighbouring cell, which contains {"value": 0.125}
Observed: {"value": 0.5}
